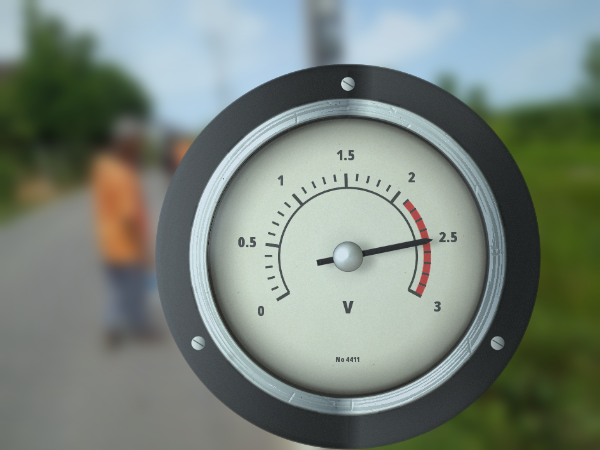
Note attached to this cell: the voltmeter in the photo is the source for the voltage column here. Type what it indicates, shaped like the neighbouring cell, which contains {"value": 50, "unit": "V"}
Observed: {"value": 2.5, "unit": "V"}
